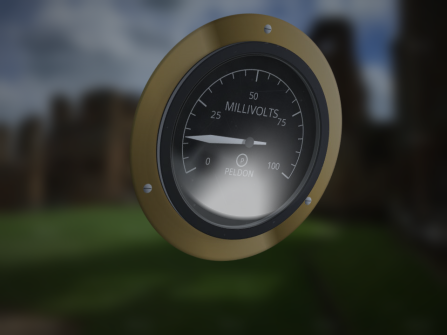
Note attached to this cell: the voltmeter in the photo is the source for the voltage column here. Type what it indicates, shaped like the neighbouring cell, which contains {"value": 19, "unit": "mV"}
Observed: {"value": 12.5, "unit": "mV"}
